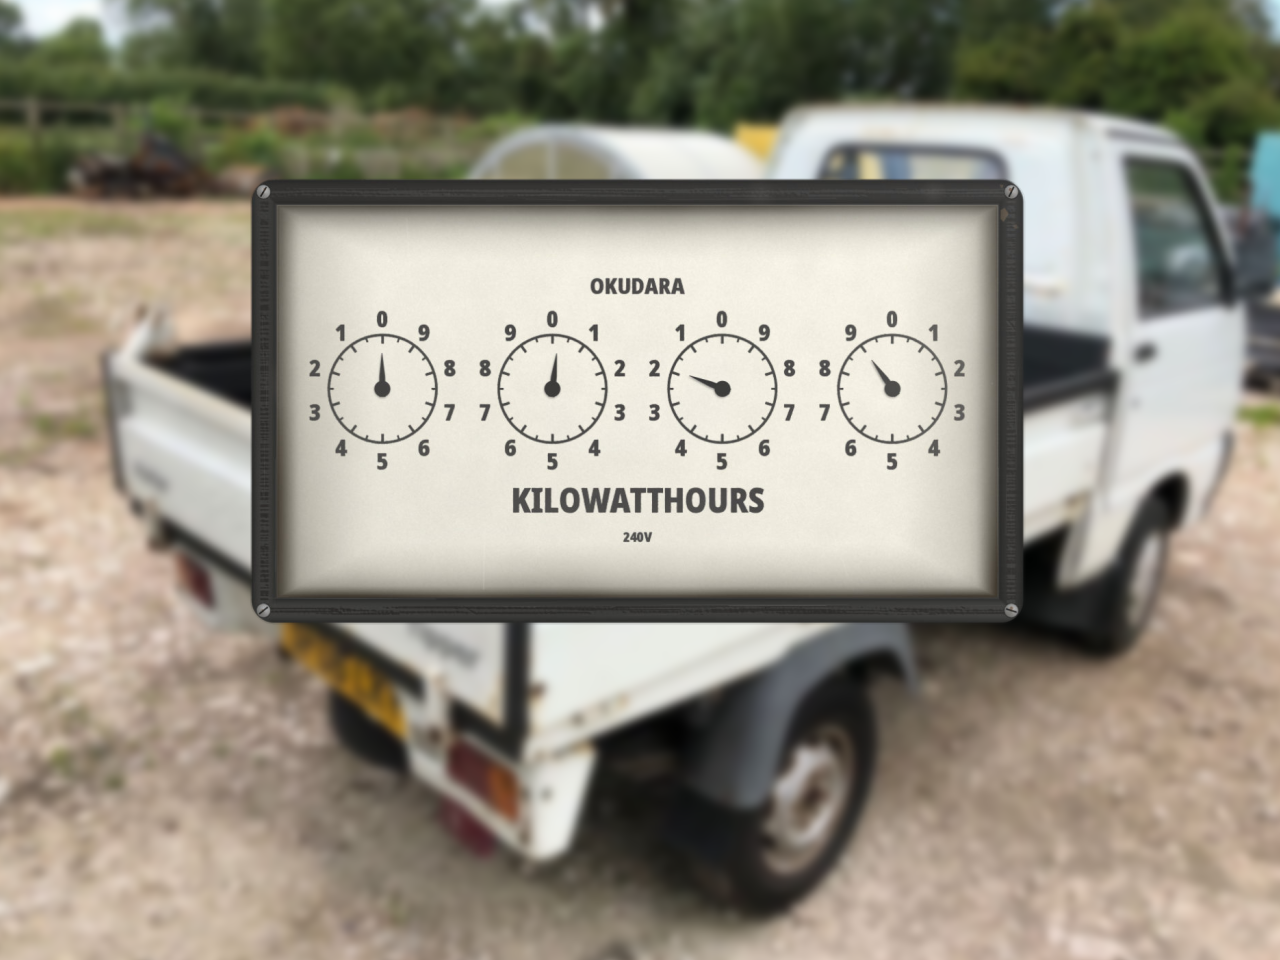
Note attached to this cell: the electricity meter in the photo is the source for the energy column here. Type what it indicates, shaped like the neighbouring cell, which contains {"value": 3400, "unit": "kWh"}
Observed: {"value": 19, "unit": "kWh"}
